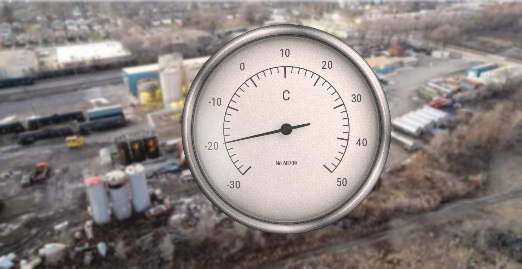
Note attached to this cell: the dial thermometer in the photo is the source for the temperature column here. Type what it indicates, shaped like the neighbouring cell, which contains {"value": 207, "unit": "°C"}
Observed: {"value": -20, "unit": "°C"}
